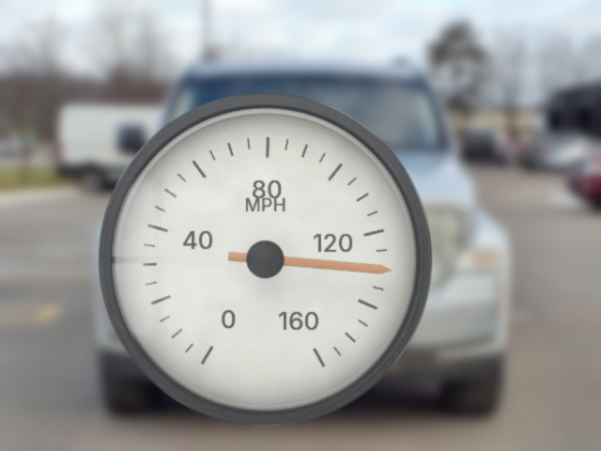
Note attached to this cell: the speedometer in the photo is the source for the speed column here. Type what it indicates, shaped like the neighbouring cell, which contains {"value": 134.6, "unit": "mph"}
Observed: {"value": 130, "unit": "mph"}
